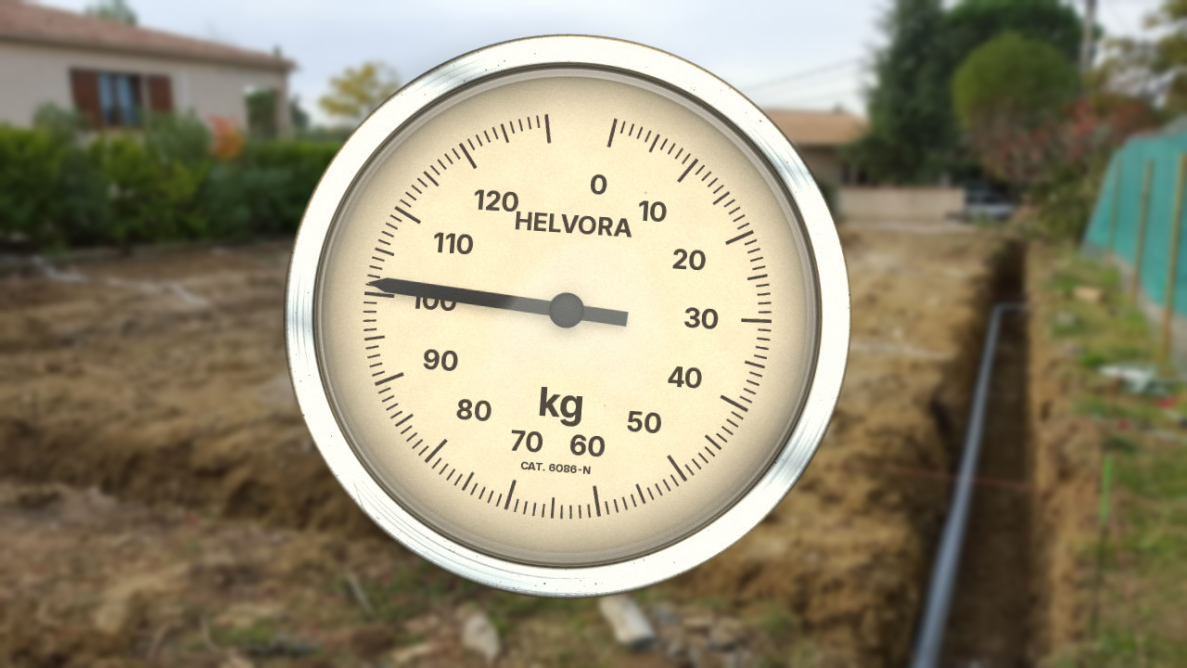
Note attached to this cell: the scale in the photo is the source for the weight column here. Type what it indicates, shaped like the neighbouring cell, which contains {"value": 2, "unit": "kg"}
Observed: {"value": 101, "unit": "kg"}
